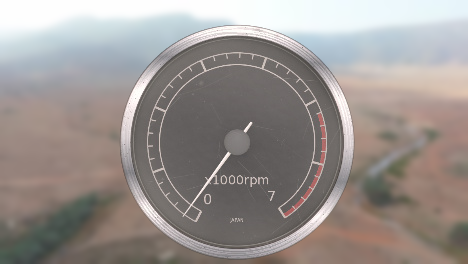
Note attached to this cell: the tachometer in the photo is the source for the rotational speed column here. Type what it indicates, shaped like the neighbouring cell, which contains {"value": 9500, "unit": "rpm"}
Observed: {"value": 200, "unit": "rpm"}
